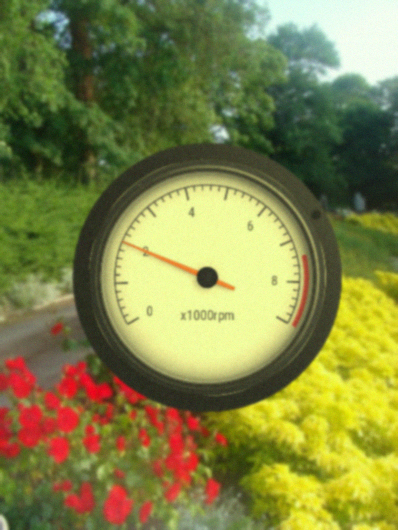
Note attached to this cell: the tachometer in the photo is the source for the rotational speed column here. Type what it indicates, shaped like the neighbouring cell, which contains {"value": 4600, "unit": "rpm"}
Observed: {"value": 2000, "unit": "rpm"}
